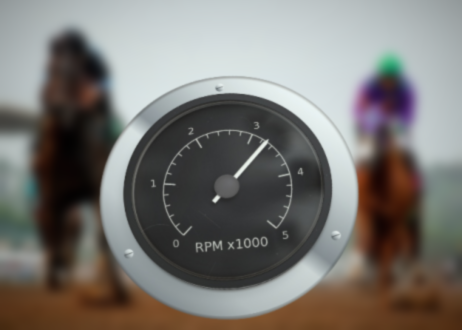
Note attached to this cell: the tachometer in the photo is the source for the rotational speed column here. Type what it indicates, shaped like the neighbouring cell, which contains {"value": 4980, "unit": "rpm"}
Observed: {"value": 3300, "unit": "rpm"}
